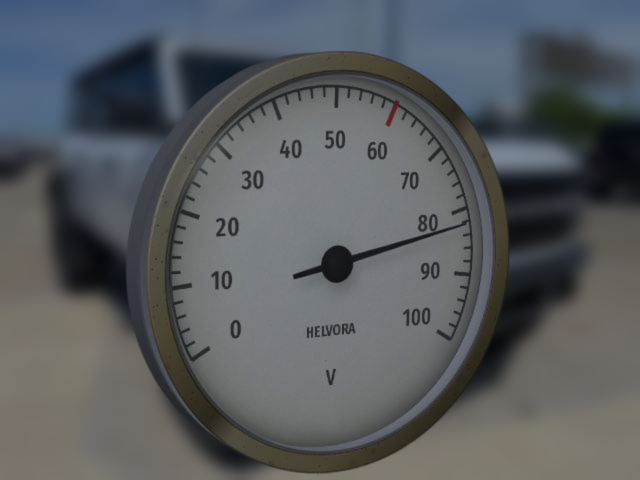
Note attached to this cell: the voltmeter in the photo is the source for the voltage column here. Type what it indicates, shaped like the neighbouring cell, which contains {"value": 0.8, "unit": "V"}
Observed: {"value": 82, "unit": "V"}
